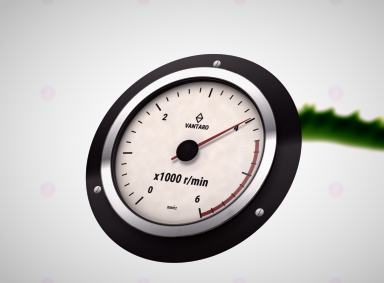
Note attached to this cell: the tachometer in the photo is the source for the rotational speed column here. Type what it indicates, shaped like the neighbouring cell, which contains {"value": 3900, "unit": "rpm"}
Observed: {"value": 4000, "unit": "rpm"}
